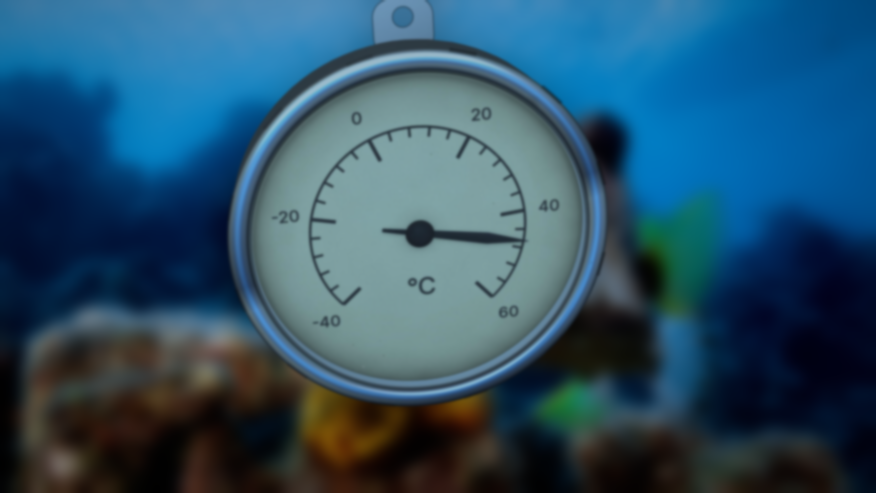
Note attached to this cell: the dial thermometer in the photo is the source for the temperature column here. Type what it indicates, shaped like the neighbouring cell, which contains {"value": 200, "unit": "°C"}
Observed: {"value": 46, "unit": "°C"}
